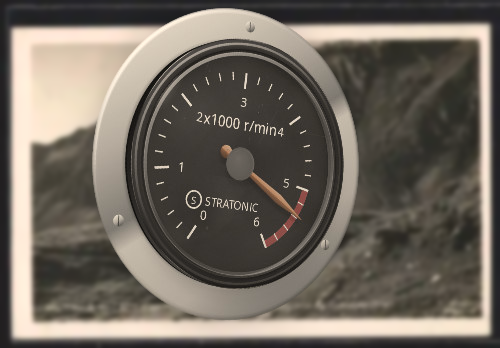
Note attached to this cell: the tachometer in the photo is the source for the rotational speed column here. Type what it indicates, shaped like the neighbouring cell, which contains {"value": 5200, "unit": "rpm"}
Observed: {"value": 5400, "unit": "rpm"}
